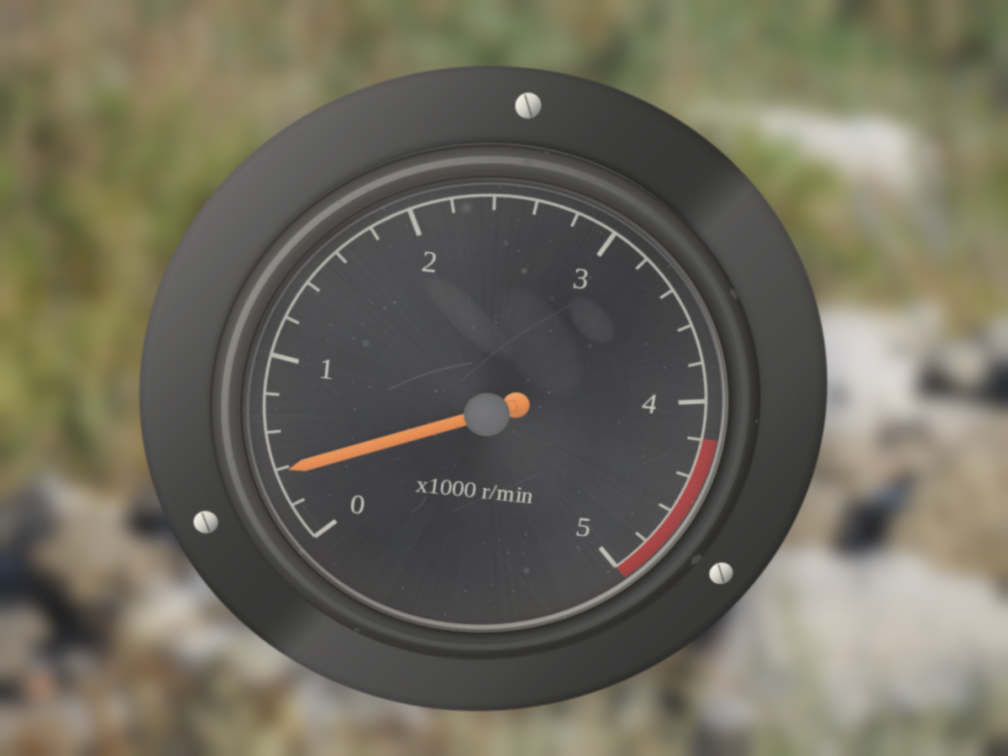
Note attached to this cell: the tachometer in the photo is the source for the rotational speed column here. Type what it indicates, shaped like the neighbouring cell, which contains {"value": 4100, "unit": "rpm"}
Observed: {"value": 400, "unit": "rpm"}
